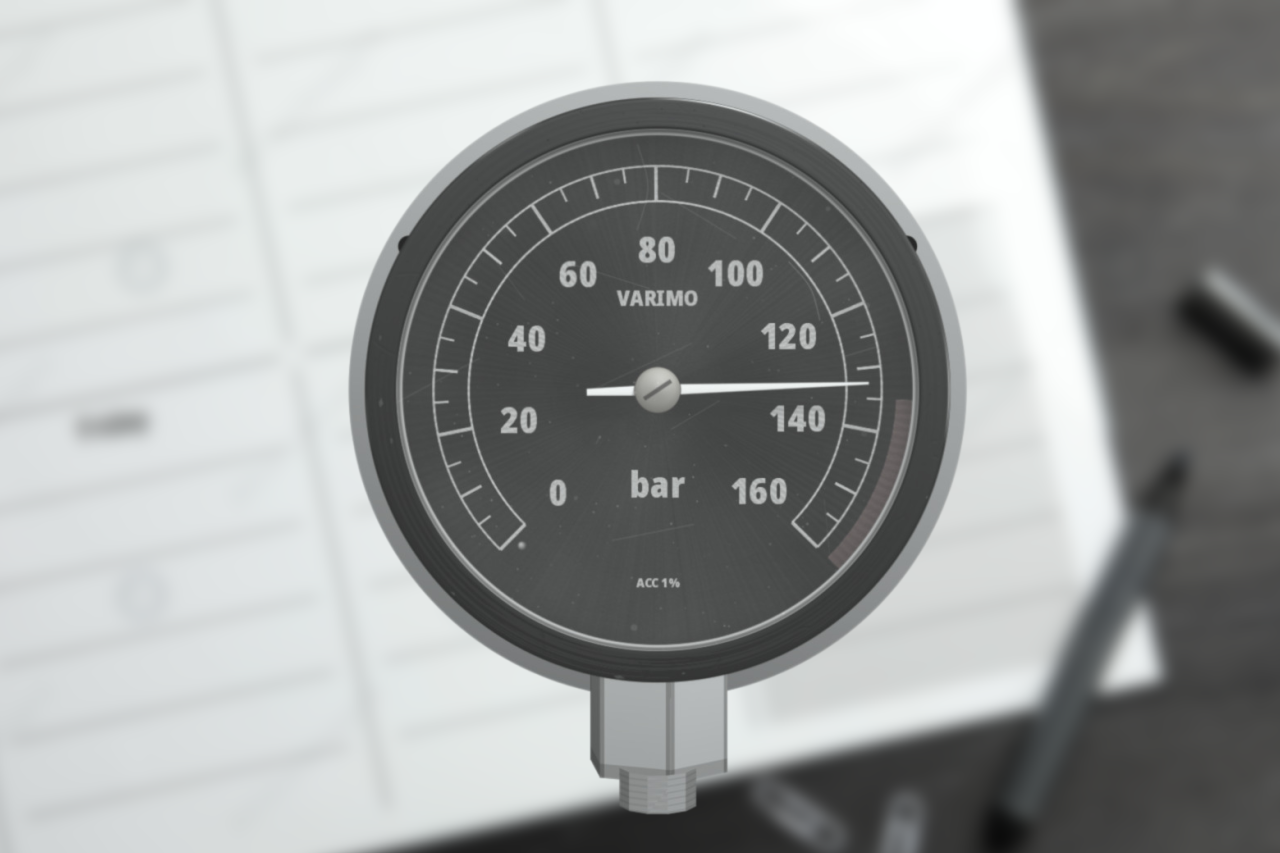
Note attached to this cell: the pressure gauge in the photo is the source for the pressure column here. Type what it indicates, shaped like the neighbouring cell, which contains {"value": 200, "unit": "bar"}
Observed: {"value": 132.5, "unit": "bar"}
